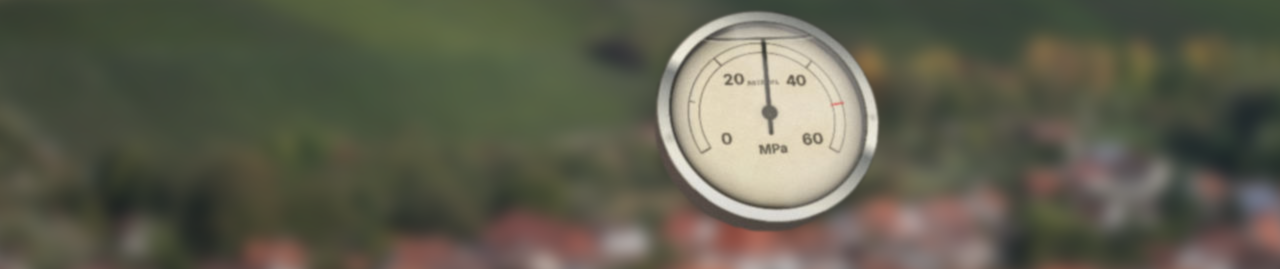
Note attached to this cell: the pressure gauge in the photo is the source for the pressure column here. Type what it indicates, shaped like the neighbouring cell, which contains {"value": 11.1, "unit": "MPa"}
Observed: {"value": 30, "unit": "MPa"}
